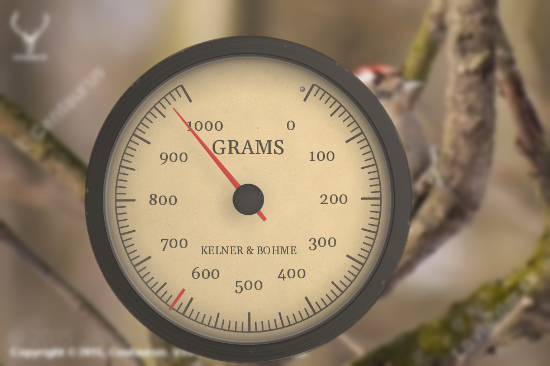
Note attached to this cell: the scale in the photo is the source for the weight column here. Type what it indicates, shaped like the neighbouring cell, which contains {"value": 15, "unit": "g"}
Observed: {"value": 970, "unit": "g"}
